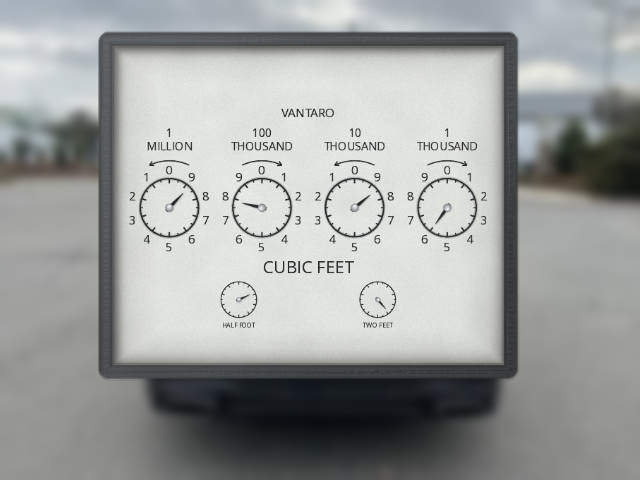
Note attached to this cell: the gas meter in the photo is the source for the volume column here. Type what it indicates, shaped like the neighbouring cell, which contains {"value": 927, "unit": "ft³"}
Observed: {"value": 878600, "unit": "ft³"}
